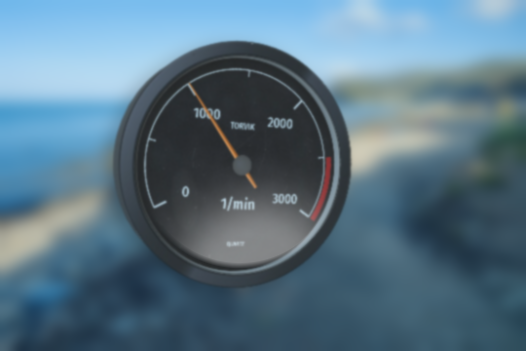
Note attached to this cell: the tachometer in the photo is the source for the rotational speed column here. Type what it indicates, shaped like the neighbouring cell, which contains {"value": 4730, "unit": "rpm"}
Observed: {"value": 1000, "unit": "rpm"}
